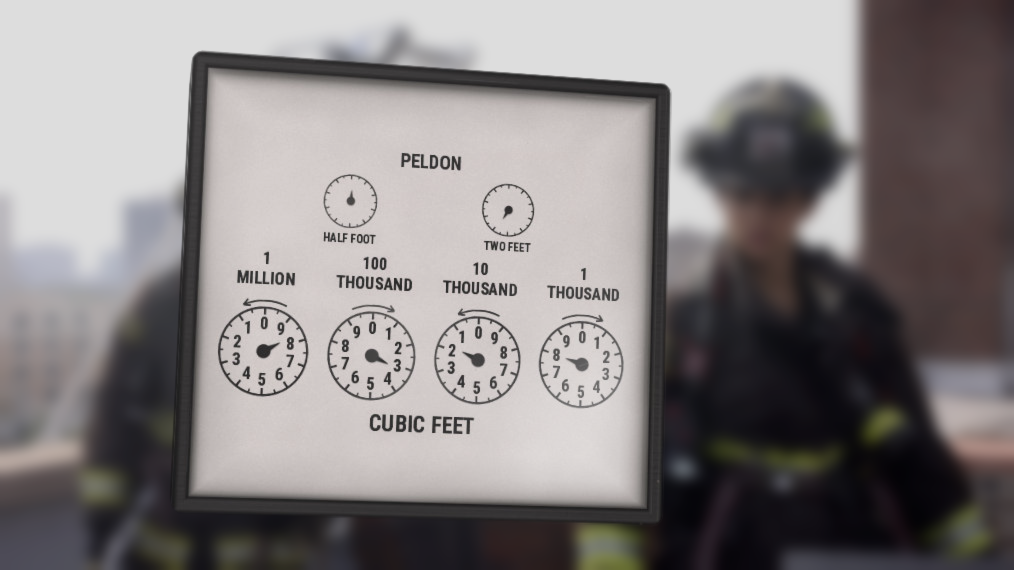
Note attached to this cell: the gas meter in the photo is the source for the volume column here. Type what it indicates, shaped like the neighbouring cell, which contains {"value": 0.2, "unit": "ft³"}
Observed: {"value": 831800, "unit": "ft³"}
